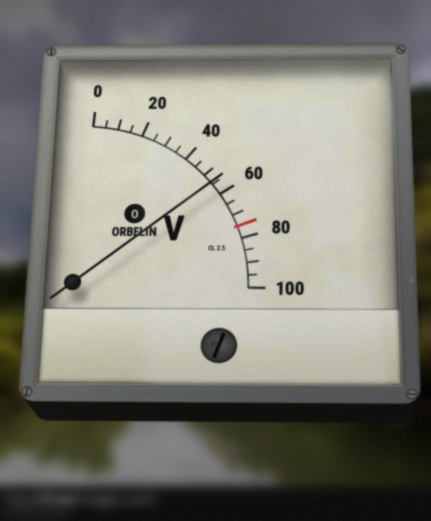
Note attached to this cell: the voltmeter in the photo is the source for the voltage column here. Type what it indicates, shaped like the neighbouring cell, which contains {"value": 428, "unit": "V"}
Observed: {"value": 55, "unit": "V"}
